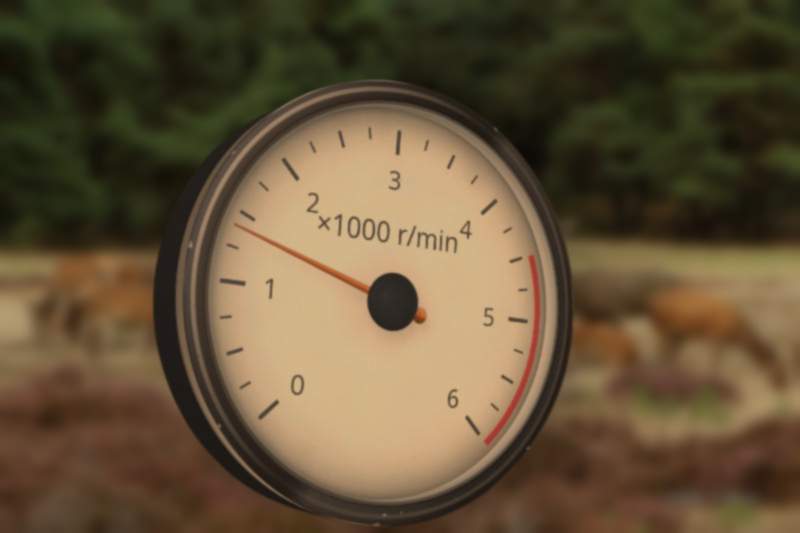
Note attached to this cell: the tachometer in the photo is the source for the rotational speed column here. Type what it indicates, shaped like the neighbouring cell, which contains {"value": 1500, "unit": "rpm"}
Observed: {"value": 1375, "unit": "rpm"}
